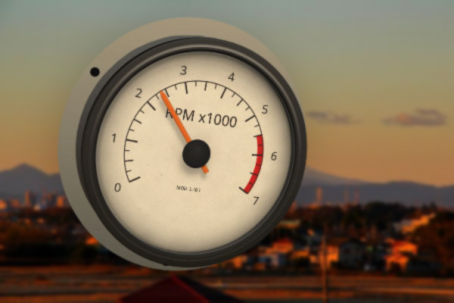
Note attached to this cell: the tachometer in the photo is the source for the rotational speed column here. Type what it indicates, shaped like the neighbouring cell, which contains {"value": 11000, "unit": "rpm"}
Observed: {"value": 2375, "unit": "rpm"}
